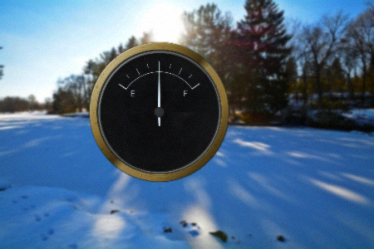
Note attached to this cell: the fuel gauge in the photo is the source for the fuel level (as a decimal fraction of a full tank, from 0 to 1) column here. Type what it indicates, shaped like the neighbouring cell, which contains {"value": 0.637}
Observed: {"value": 0.5}
